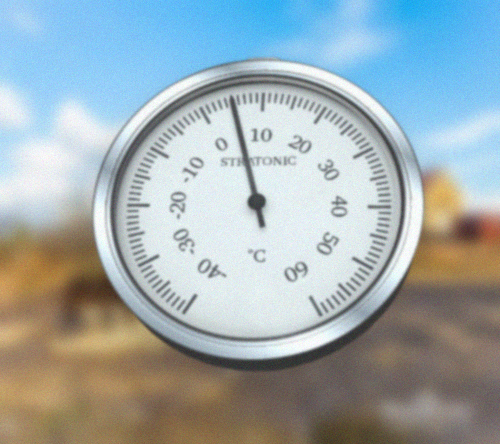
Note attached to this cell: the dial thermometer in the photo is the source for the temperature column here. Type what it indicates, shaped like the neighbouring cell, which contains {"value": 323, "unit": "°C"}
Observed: {"value": 5, "unit": "°C"}
